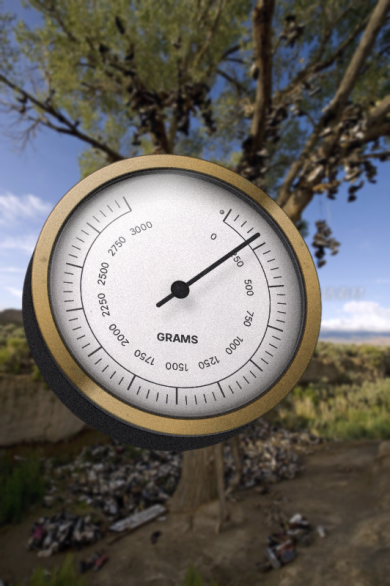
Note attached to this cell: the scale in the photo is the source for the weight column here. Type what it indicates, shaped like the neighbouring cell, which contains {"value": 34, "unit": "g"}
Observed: {"value": 200, "unit": "g"}
